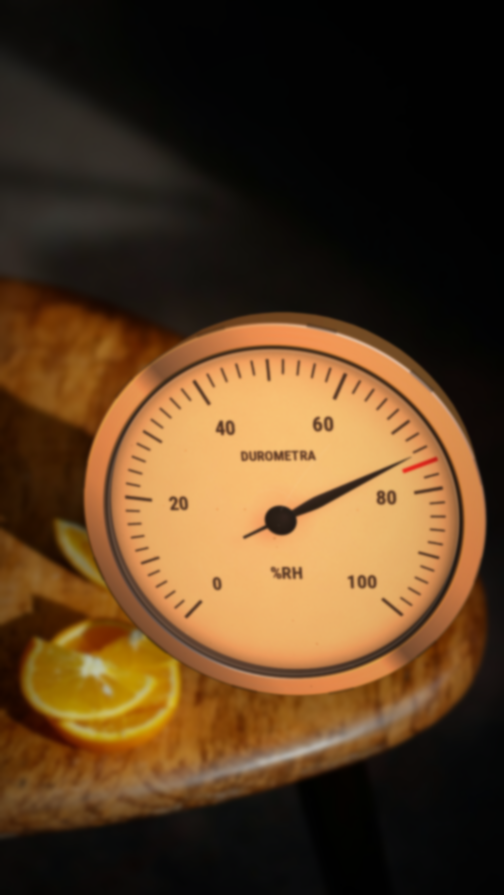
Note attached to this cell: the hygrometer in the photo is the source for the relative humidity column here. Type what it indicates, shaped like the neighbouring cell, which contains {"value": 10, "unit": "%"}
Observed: {"value": 74, "unit": "%"}
